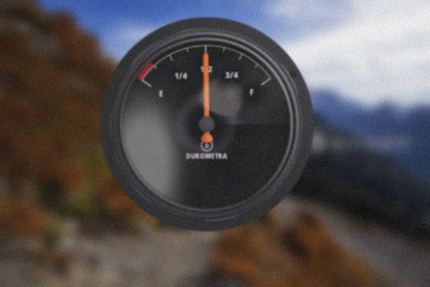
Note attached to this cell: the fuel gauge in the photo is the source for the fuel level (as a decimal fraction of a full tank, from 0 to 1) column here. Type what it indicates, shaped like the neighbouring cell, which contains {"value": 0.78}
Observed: {"value": 0.5}
